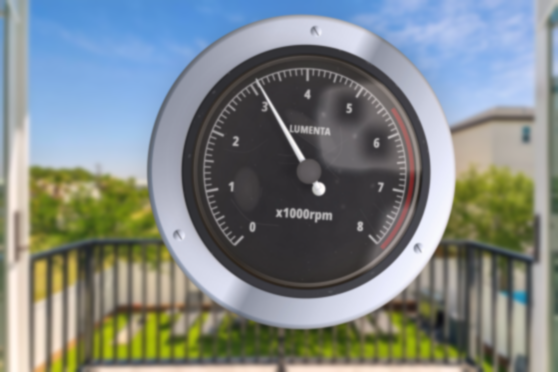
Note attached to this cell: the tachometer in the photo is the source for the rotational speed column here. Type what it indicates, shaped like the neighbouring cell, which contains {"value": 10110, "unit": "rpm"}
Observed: {"value": 3100, "unit": "rpm"}
